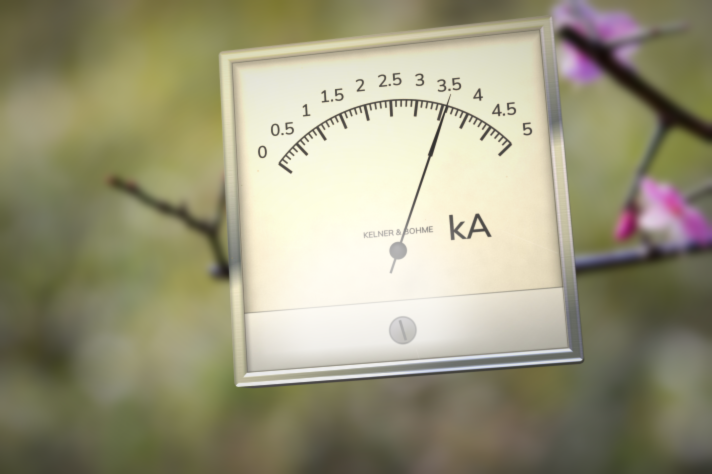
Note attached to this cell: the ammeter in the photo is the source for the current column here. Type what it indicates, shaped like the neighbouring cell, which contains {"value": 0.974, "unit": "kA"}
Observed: {"value": 3.6, "unit": "kA"}
